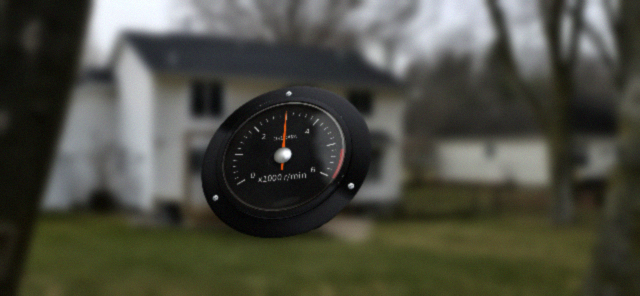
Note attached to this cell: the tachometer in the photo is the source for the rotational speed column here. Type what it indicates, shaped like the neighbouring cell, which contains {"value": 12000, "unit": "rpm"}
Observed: {"value": 3000, "unit": "rpm"}
